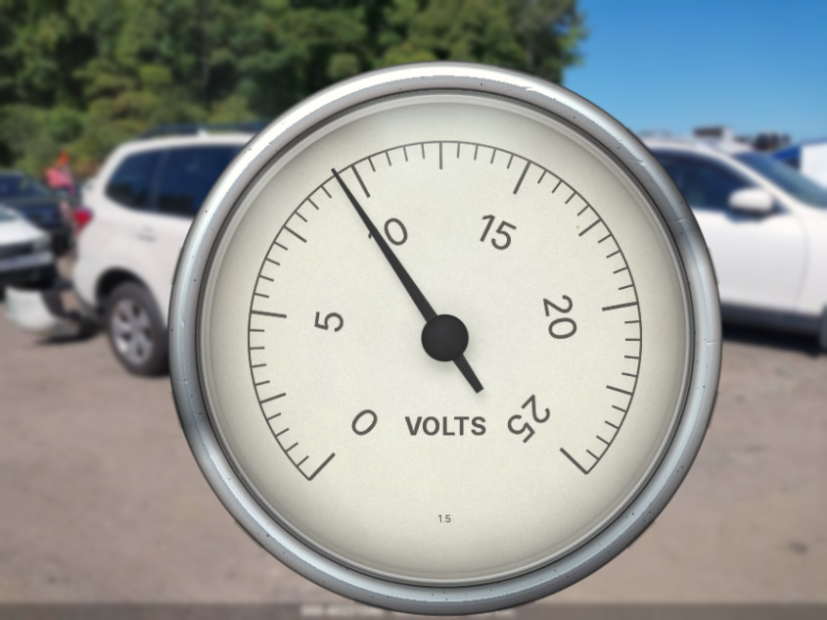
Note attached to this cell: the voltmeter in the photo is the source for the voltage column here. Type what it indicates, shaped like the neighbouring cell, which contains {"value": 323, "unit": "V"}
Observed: {"value": 9.5, "unit": "V"}
